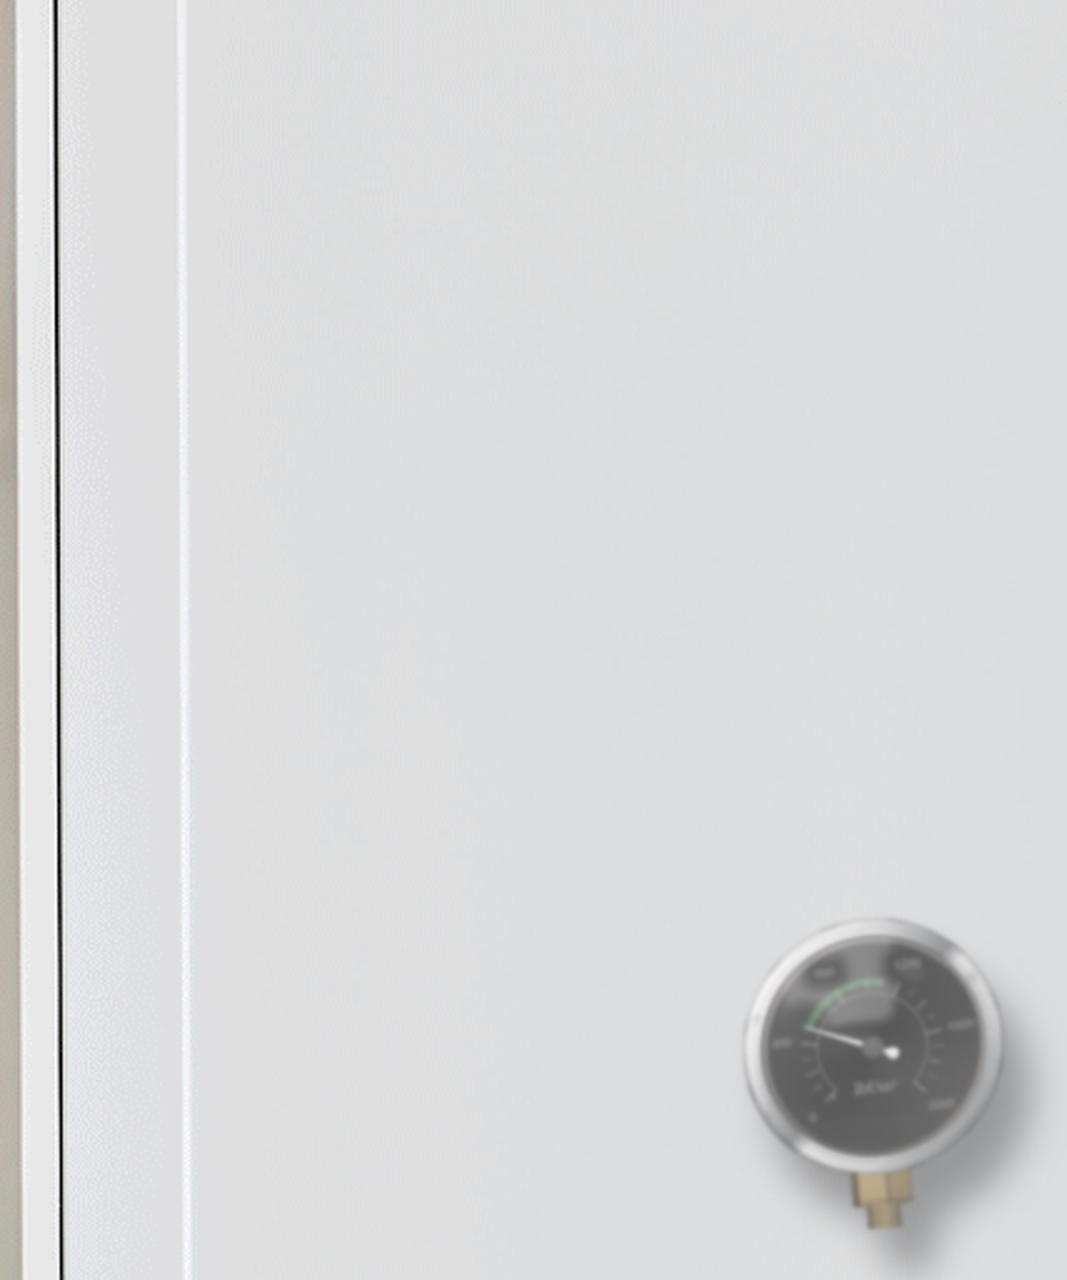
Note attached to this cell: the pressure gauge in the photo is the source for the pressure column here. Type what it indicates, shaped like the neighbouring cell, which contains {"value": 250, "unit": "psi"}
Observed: {"value": 500, "unit": "psi"}
